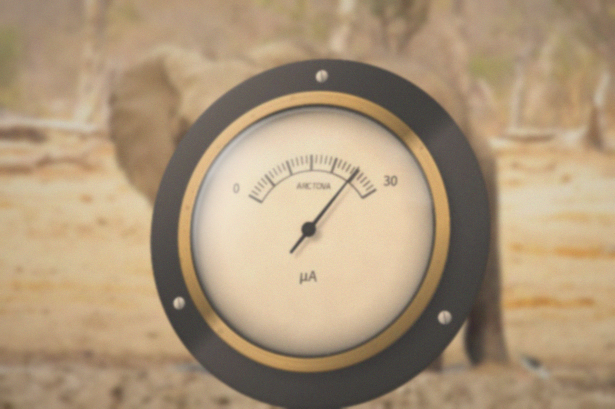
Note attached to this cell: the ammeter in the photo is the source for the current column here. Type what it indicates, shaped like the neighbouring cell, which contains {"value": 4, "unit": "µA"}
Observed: {"value": 25, "unit": "µA"}
